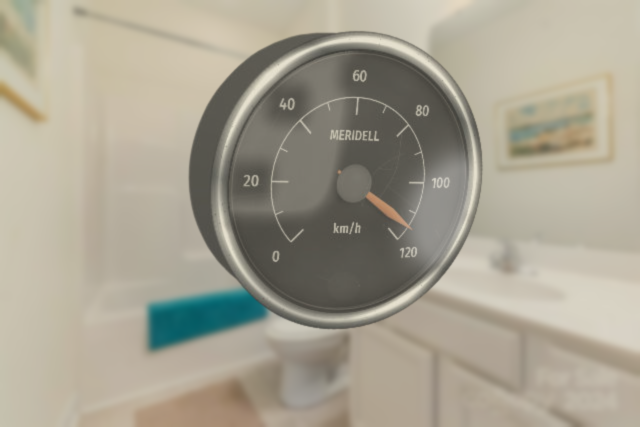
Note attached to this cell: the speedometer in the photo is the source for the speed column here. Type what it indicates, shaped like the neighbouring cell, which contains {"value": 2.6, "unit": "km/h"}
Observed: {"value": 115, "unit": "km/h"}
